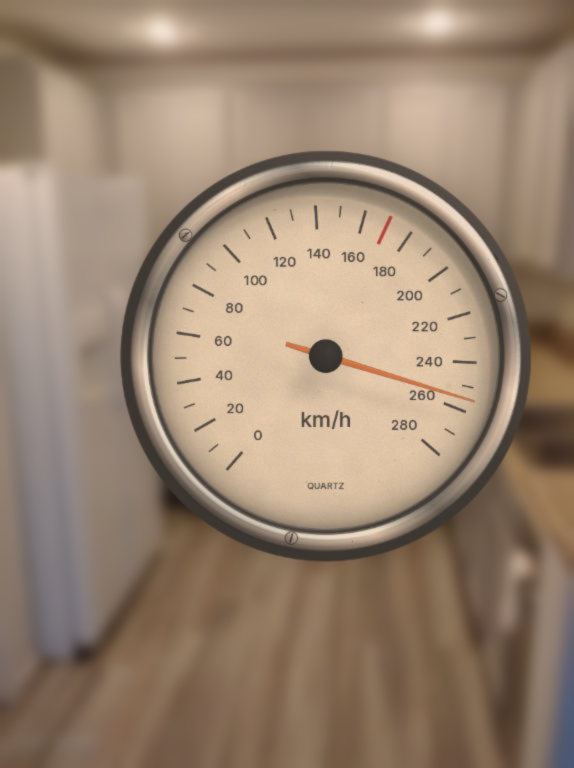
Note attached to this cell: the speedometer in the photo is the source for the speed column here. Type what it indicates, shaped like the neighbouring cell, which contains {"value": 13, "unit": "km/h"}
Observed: {"value": 255, "unit": "km/h"}
